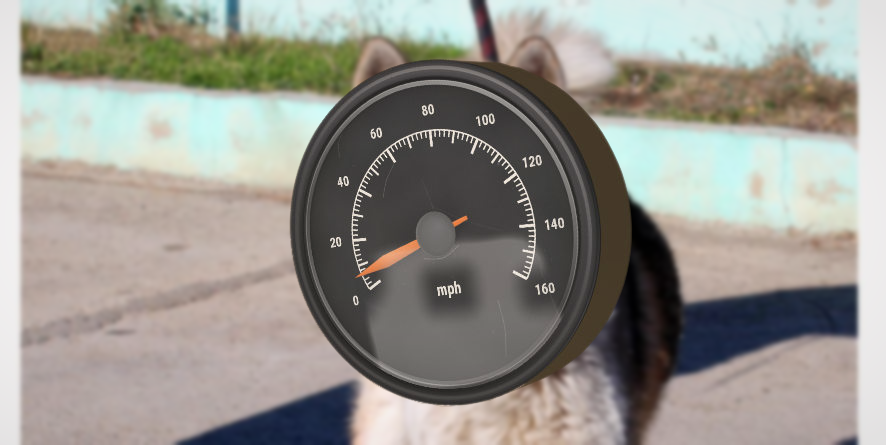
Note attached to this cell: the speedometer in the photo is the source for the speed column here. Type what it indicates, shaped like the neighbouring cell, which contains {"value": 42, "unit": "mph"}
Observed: {"value": 6, "unit": "mph"}
